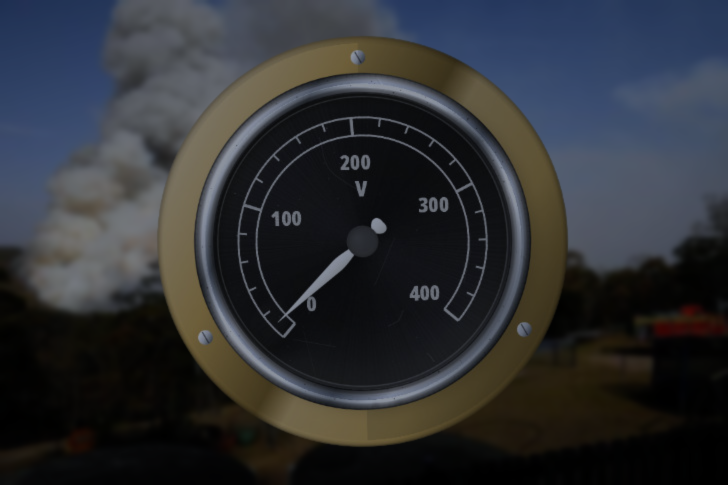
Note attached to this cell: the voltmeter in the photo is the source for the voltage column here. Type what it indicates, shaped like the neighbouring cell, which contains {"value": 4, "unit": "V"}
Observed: {"value": 10, "unit": "V"}
